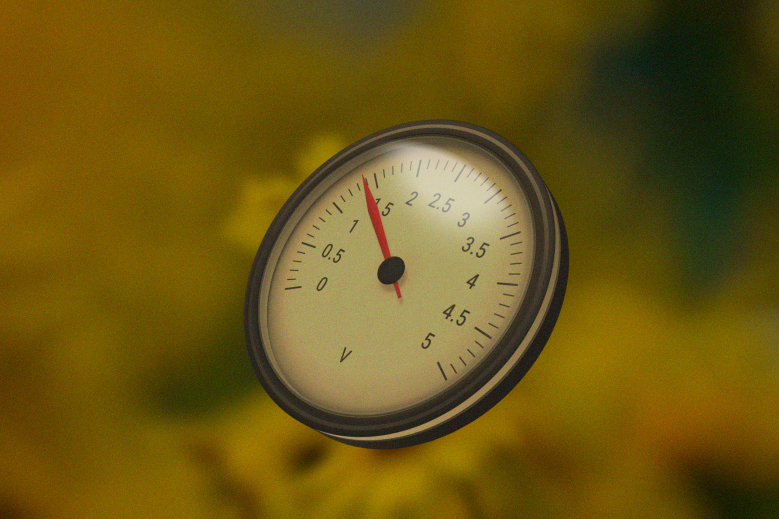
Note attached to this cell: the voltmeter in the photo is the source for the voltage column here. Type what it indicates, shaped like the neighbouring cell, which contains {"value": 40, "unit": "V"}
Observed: {"value": 1.4, "unit": "V"}
